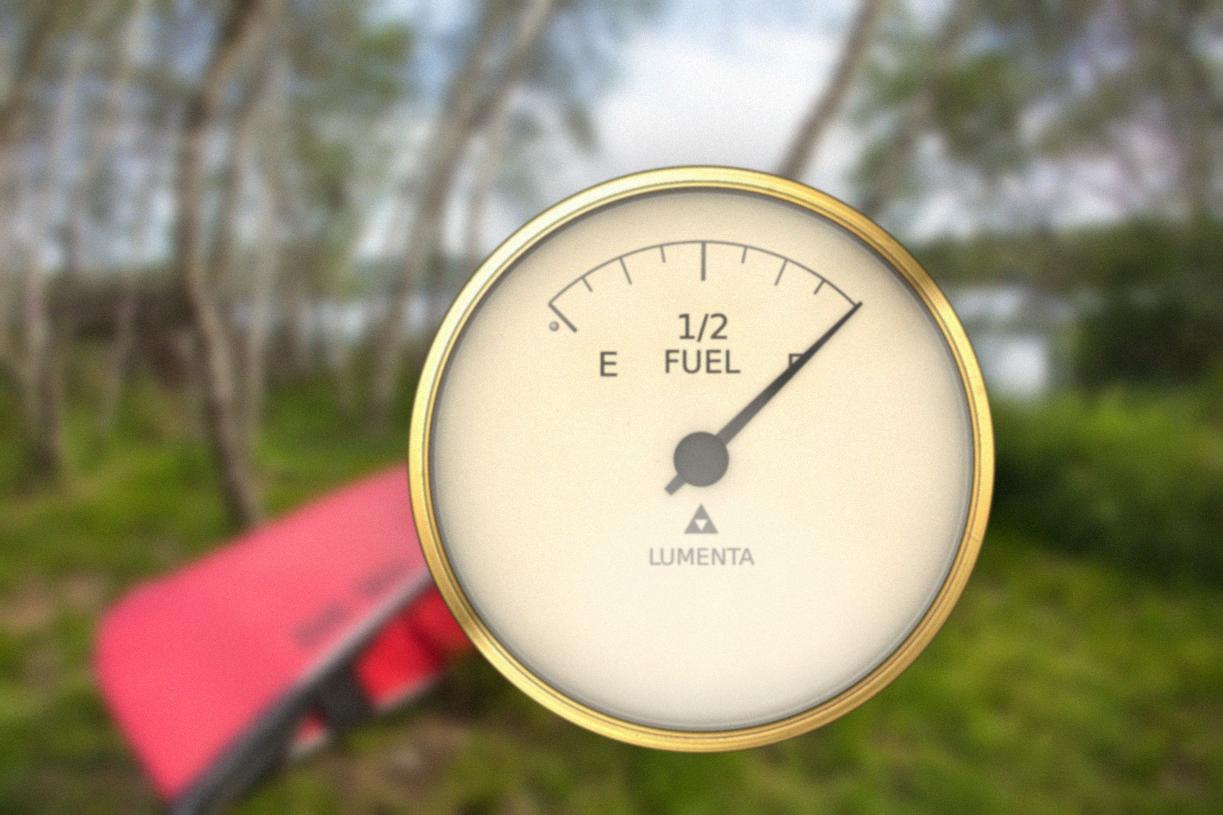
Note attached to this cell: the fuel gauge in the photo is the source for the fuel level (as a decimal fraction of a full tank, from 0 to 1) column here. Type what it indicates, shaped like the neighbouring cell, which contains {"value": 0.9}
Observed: {"value": 1}
